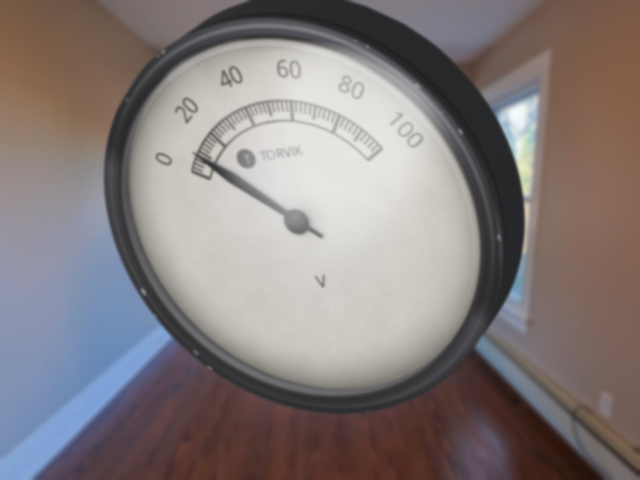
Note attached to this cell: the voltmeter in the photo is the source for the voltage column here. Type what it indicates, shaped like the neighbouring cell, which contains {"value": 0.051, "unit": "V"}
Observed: {"value": 10, "unit": "V"}
